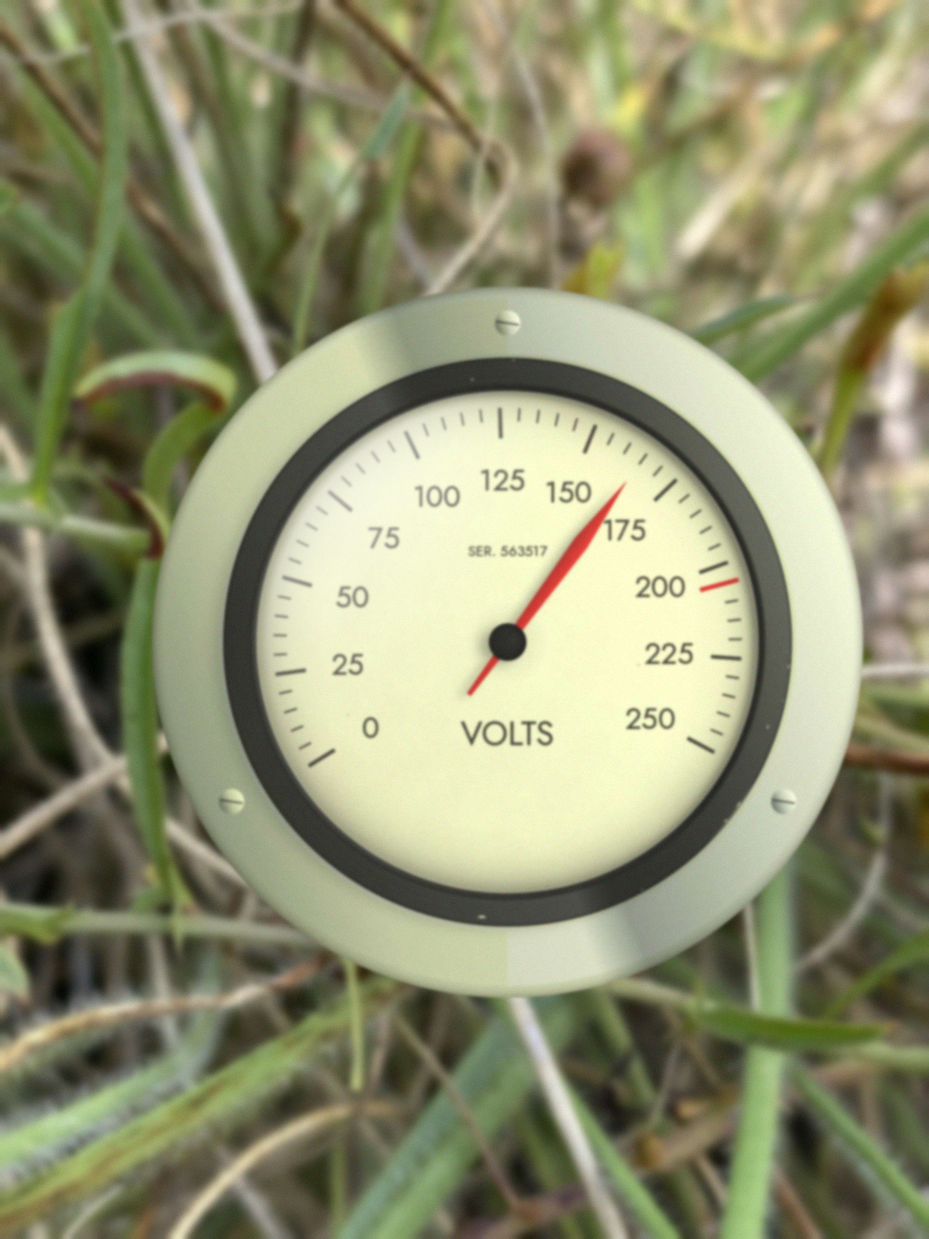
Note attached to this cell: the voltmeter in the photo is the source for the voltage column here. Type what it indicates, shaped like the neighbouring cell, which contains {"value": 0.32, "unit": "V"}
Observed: {"value": 165, "unit": "V"}
